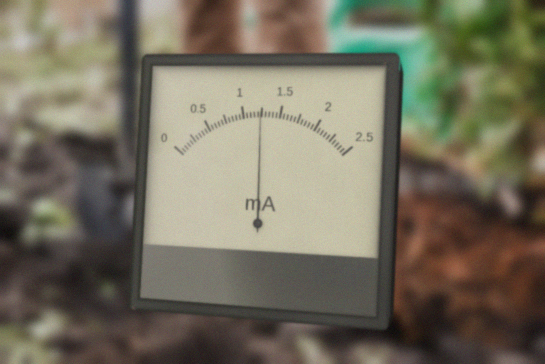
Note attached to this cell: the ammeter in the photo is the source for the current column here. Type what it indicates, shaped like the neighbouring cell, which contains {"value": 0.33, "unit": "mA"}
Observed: {"value": 1.25, "unit": "mA"}
